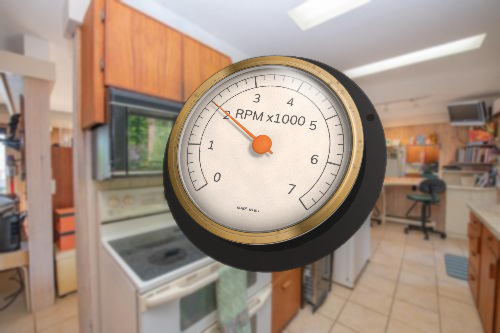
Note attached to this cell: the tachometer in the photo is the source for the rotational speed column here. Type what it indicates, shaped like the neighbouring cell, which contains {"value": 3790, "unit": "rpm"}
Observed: {"value": 2000, "unit": "rpm"}
